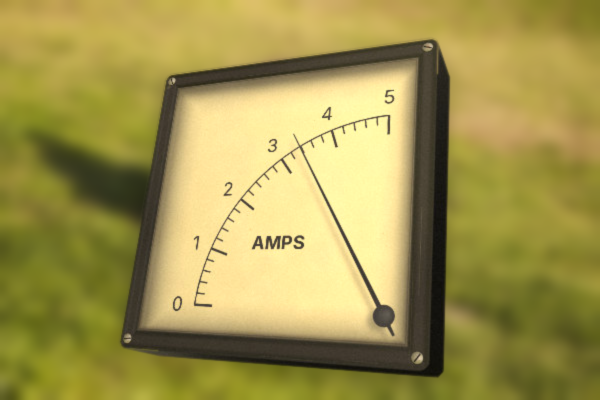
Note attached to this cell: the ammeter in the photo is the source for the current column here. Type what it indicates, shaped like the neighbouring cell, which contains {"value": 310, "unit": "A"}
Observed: {"value": 3.4, "unit": "A"}
